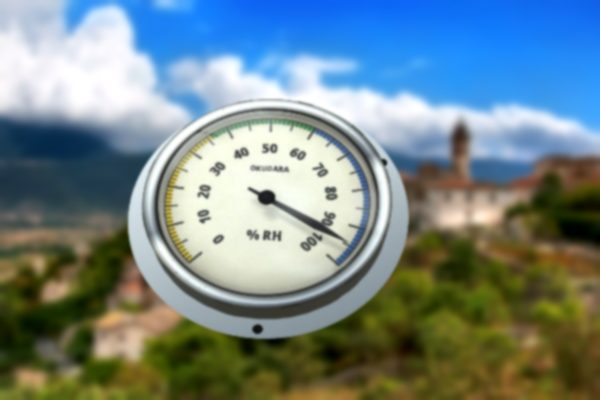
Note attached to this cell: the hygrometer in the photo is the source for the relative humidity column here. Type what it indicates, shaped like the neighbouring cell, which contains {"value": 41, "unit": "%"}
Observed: {"value": 95, "unit": "%"}
